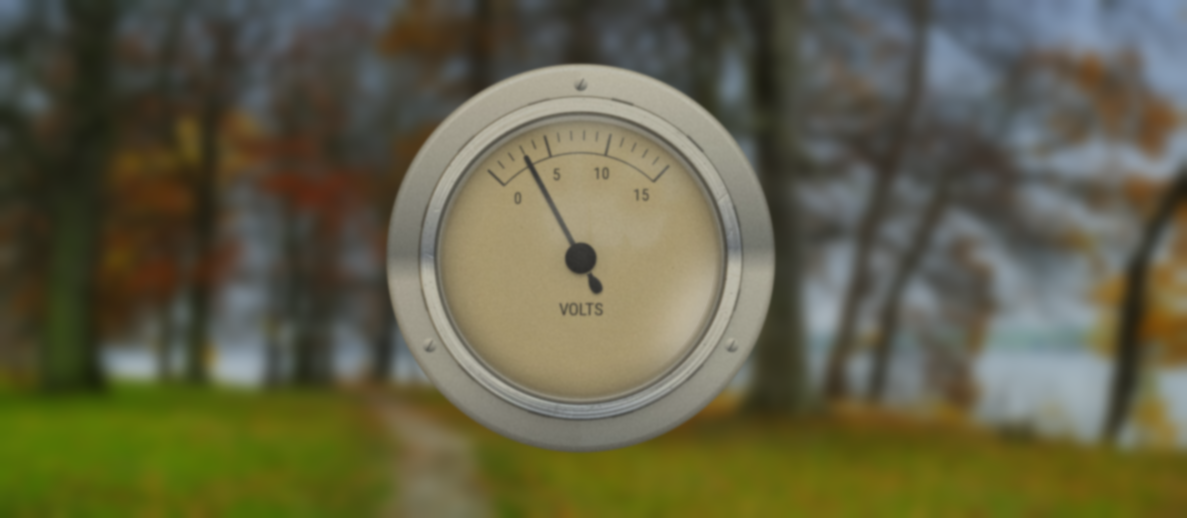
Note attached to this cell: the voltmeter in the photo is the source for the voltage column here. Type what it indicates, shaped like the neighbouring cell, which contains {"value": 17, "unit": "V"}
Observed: {"value": 3, "unit": "V"}
